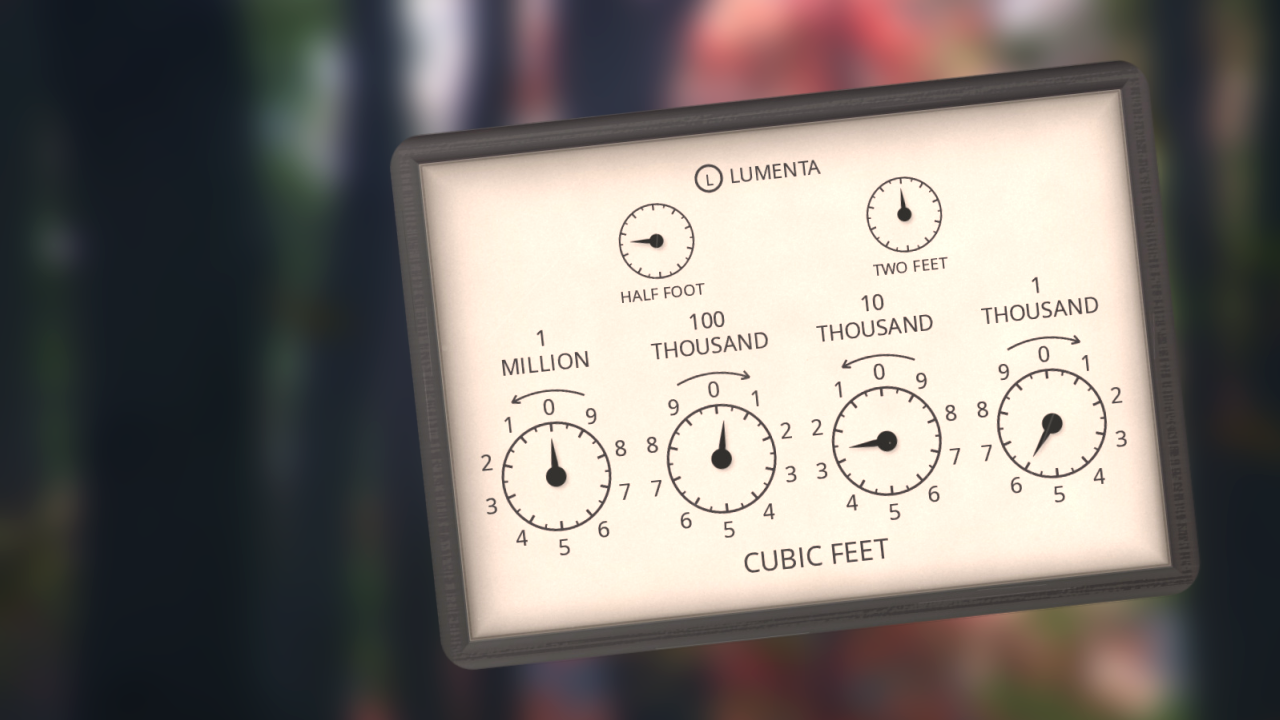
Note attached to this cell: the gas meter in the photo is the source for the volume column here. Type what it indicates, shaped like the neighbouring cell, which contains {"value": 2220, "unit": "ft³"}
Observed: {"value": 2600, "unit": "ft³"}
